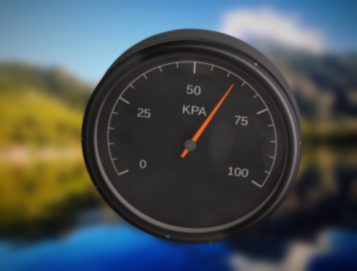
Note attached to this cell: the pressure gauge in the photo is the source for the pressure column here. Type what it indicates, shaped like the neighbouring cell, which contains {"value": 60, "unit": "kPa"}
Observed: {"value": 62.5, "unit": "kPa"}
